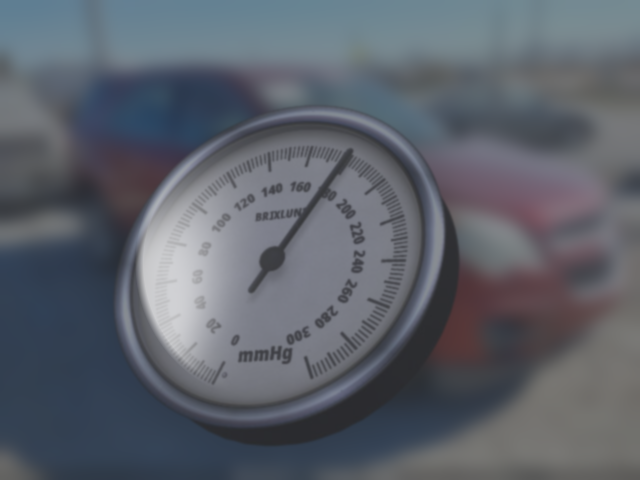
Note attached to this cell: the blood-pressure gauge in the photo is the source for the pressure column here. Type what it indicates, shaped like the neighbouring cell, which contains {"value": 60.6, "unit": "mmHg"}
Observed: {"value": 180, "unit": "mmHg"}
